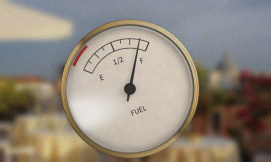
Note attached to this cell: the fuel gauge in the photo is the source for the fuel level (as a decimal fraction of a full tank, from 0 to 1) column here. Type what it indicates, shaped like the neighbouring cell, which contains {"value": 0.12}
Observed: {"value": 0.875}
